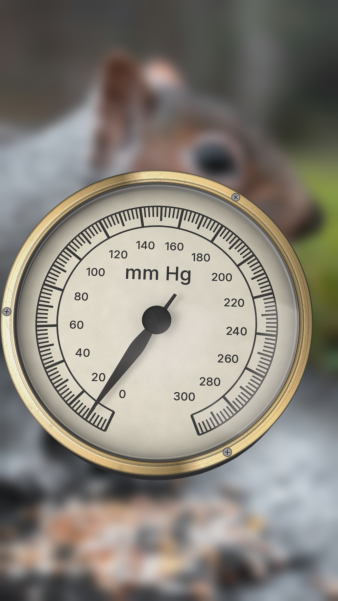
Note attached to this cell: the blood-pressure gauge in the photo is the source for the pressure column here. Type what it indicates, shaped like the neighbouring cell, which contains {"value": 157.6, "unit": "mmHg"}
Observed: {"value": 10, "unit": "mmHg"}
